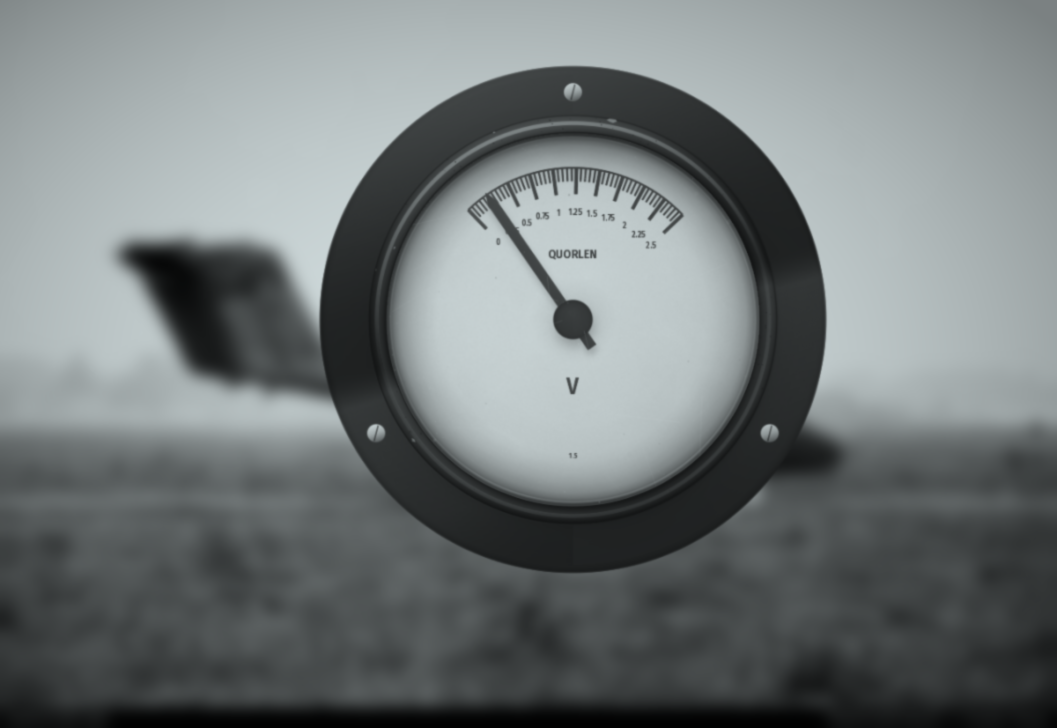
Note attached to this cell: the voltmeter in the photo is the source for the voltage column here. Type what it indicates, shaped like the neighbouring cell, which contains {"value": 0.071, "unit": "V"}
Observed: {"value": 0.25, "unit": "V"}
